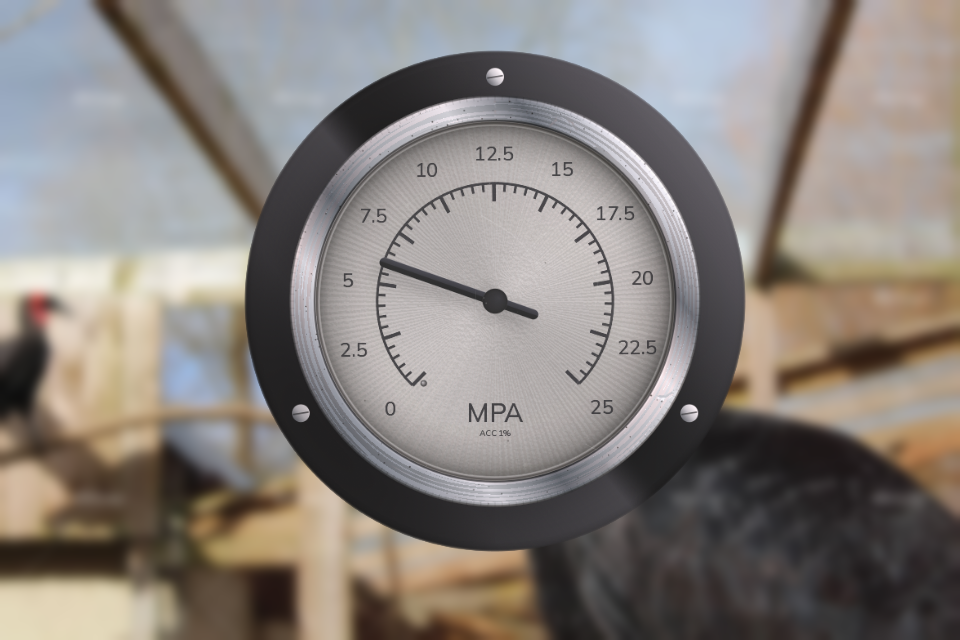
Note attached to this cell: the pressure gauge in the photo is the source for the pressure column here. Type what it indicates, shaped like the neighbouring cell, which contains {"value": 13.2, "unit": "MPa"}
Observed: {"value": 6, "unit": "MPa"}
